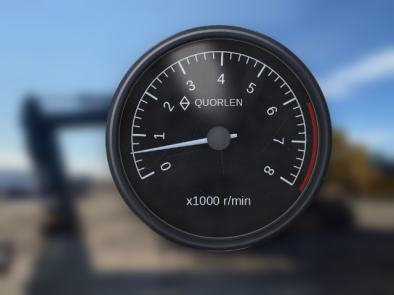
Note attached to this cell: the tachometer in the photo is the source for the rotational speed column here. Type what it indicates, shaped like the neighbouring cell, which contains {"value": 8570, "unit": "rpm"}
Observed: {"value": 600, "unit": "rpm"}
